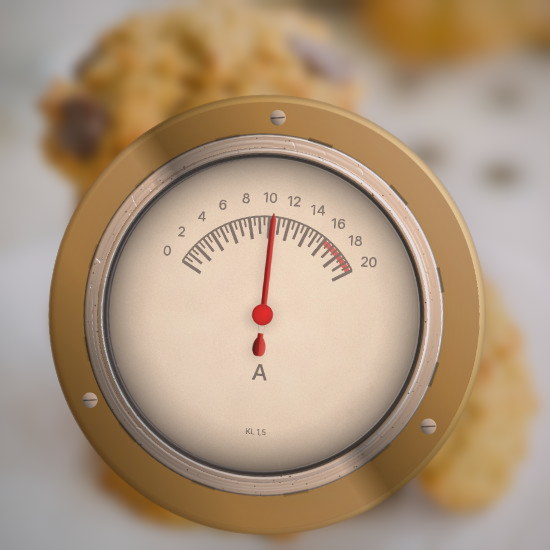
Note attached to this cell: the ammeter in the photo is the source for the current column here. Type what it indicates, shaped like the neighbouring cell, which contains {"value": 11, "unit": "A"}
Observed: {"value": 10.5, "unit": "A"}
